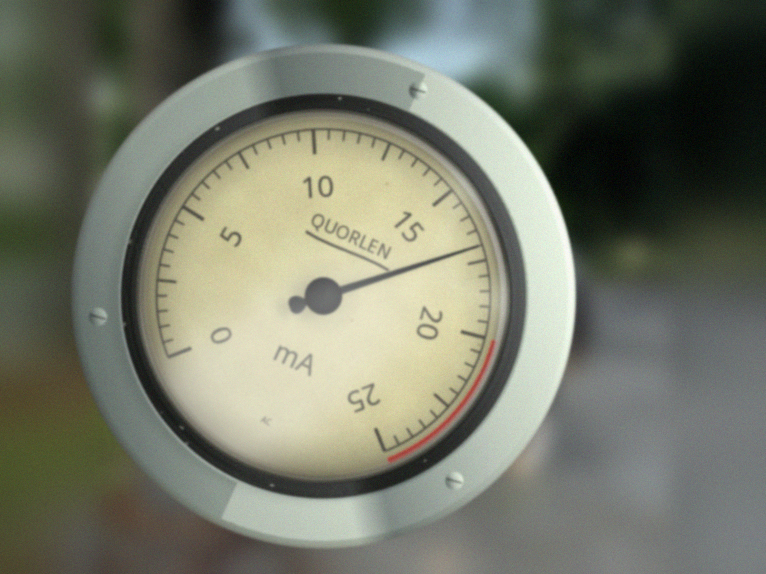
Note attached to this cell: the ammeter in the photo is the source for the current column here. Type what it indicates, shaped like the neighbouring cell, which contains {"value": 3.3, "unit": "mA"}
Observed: {"value": 17, "unit": "mA"}
